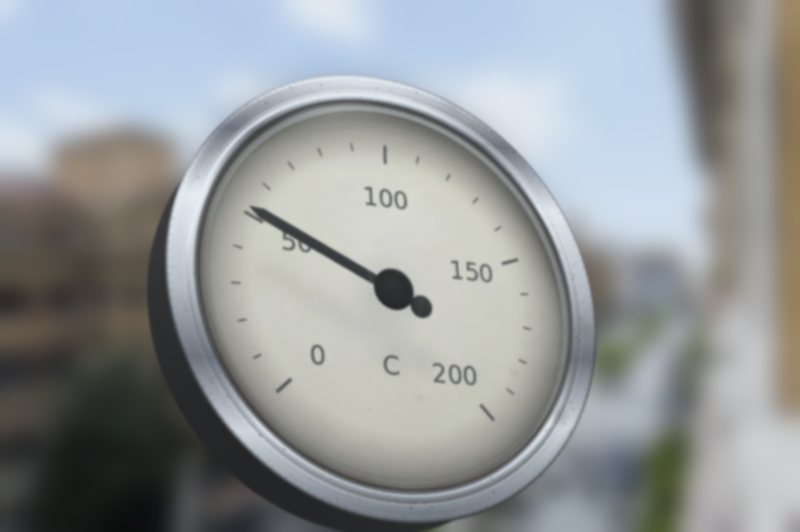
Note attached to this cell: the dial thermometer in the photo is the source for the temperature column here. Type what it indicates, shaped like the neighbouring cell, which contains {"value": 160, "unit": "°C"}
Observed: {"value": 50, "unit": "°C"}
